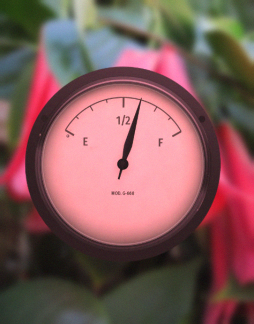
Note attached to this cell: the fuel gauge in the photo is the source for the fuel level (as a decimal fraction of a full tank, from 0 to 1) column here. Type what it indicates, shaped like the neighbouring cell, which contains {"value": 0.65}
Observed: {"value": 0.625}
